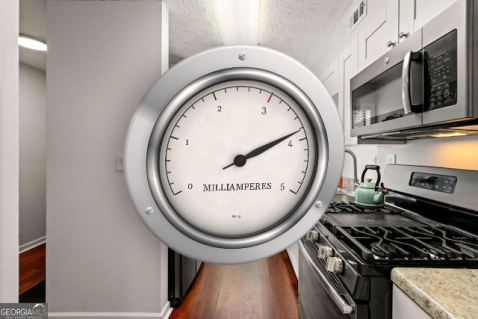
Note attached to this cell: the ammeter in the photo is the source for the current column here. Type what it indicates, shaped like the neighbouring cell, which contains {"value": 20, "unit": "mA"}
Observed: {"value": 3.8, "unit": "mA"}
